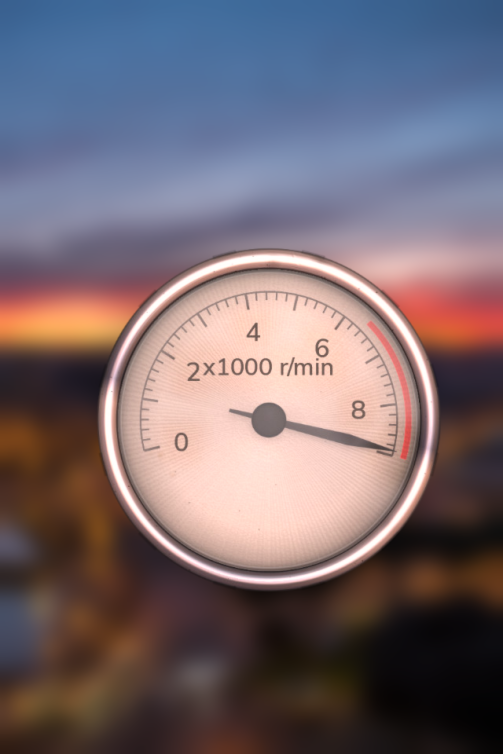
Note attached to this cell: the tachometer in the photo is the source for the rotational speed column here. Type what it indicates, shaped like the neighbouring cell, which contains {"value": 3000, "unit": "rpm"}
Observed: {"value": 8900, "unit": "rpm"}
